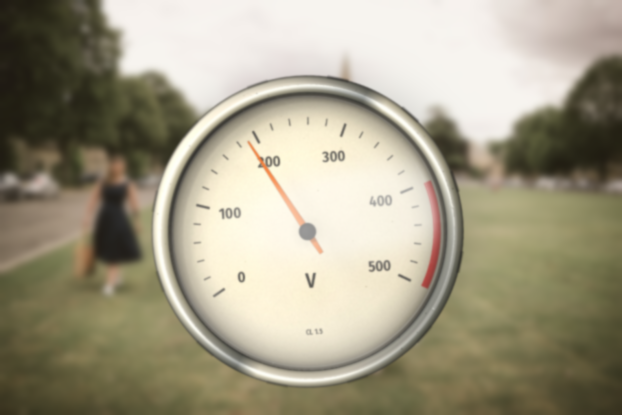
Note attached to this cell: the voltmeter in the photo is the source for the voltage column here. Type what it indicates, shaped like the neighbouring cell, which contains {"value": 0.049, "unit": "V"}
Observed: {"value": 190, "unit": "V"}
